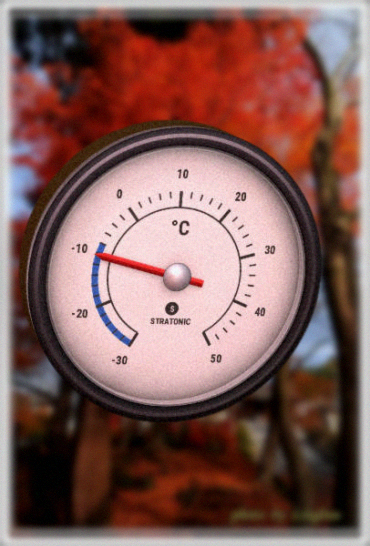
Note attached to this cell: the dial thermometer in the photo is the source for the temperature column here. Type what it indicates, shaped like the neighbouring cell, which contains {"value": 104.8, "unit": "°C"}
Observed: {"value": -10, "unit": "°C"}
